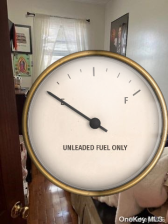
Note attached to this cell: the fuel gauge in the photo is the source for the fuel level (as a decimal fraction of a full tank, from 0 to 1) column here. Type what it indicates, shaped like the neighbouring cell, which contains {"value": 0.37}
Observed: {"value": 0}
